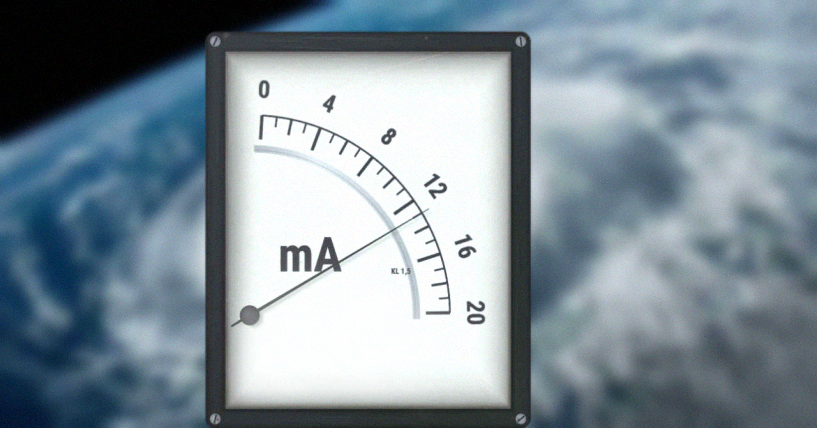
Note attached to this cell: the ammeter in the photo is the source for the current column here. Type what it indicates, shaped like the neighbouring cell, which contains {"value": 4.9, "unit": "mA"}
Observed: {"value": 13, "unit": "mA"}
